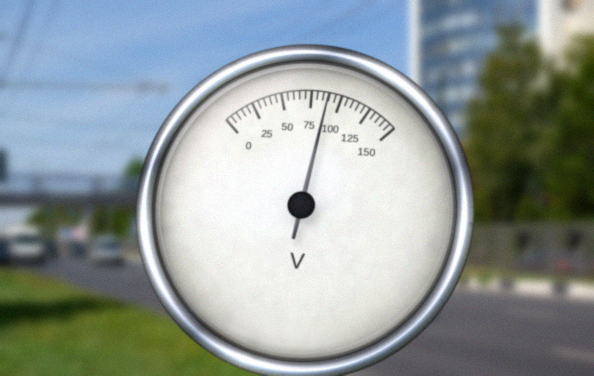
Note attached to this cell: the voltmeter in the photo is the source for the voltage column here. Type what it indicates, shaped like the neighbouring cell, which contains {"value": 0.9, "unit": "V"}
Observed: {"value": 90, "unit": "V"}
